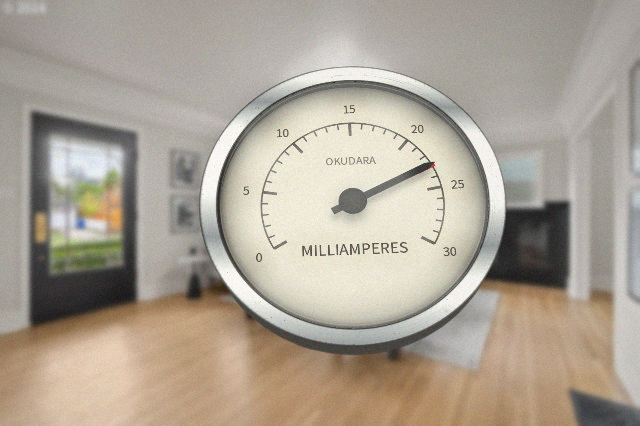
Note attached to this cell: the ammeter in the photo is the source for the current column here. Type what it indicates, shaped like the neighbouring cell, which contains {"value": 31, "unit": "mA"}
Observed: {"value": 23, "unit": "mA"}
